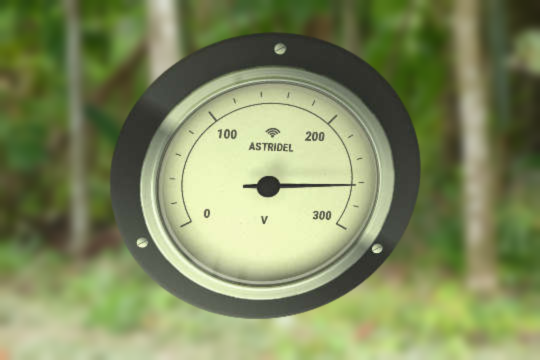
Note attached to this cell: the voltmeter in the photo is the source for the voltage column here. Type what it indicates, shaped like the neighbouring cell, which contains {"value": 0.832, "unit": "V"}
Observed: {"value": 260, "unit": "V"}
